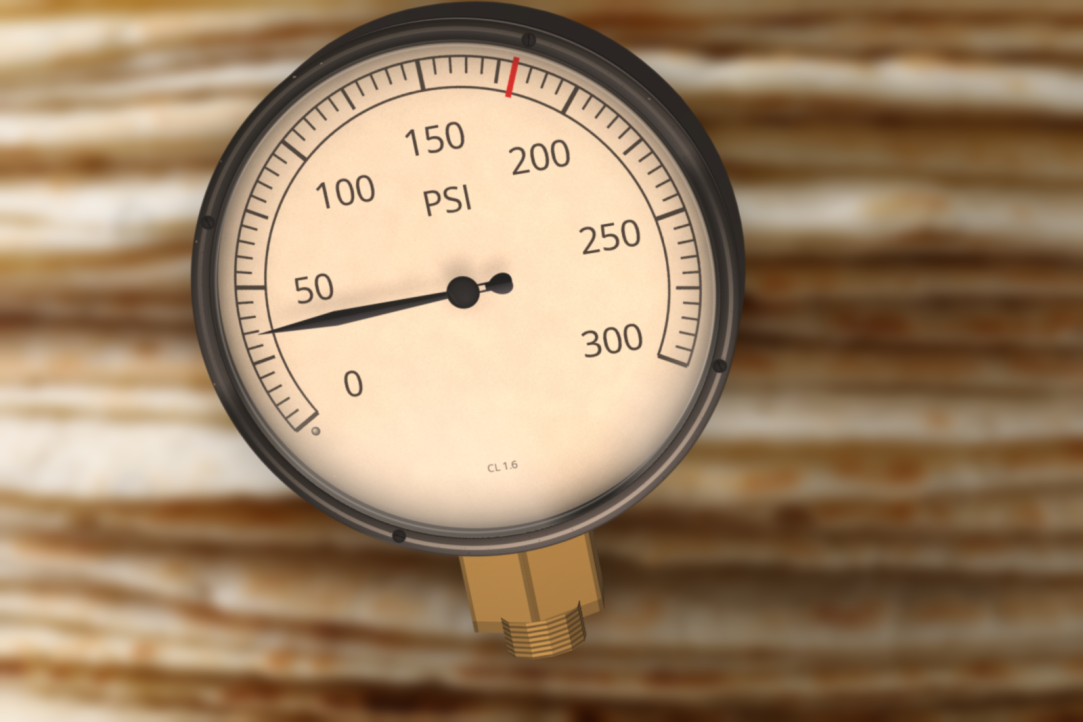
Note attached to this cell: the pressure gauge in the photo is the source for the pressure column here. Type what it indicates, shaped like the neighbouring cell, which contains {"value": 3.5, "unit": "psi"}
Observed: {"value": 35, "unit": "psi"}
